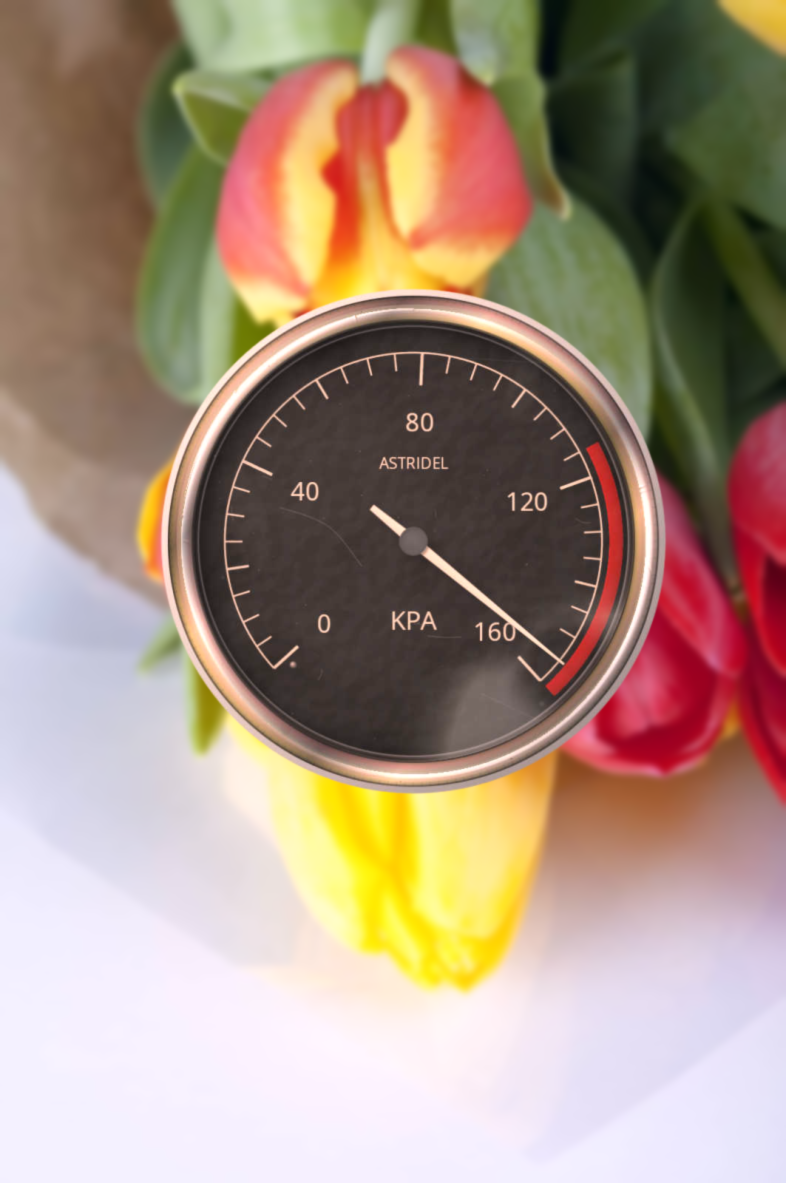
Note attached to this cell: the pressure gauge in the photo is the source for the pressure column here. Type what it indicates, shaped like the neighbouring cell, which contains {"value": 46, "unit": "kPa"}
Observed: {"value": 155, "unit": "kPa"}
